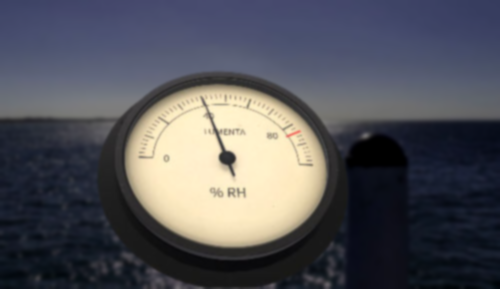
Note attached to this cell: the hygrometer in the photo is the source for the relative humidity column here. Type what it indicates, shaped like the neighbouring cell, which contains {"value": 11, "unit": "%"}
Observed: {"value": 40, "unit": "%"}
